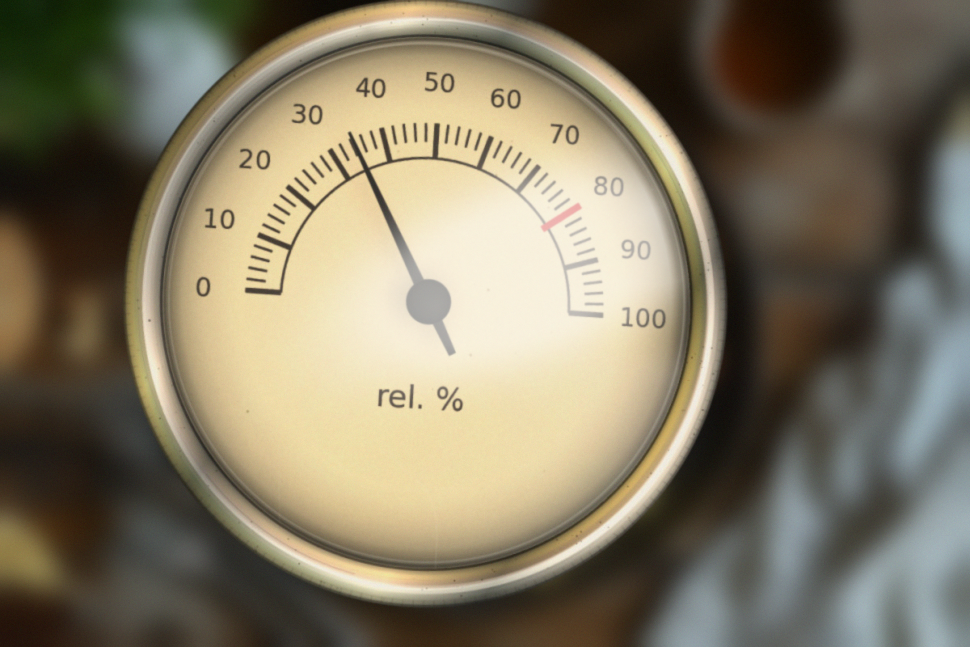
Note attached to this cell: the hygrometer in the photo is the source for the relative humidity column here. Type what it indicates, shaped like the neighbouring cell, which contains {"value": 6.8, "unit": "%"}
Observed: {"value": 34, "unit": "%"}
